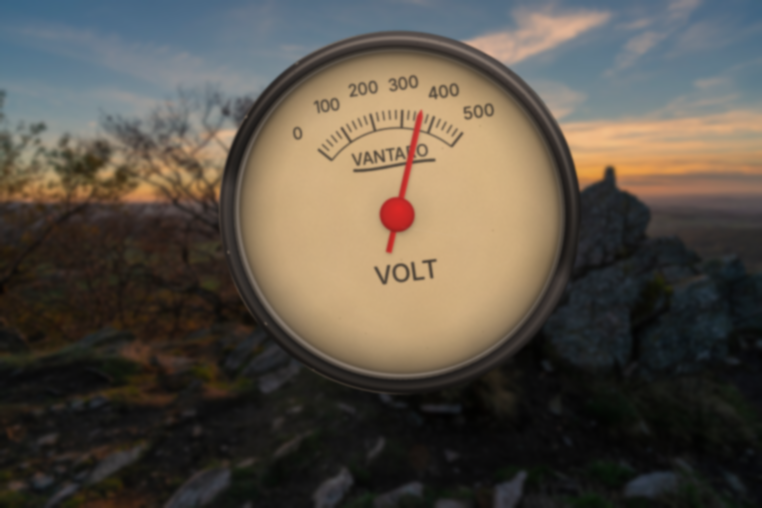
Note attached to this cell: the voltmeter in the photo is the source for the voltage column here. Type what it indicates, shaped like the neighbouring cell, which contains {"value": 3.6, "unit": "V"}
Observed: {"value": 360, "unit": "V"}
